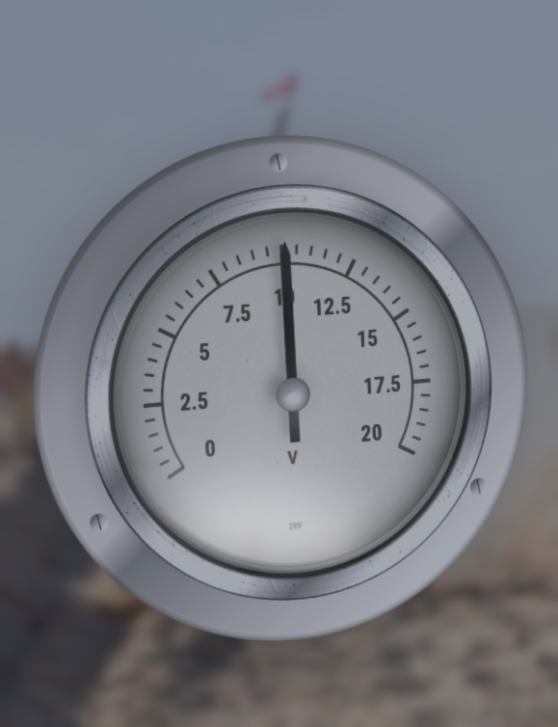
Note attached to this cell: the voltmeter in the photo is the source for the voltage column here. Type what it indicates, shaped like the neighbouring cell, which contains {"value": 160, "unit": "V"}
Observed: {"value": 10, "unit": "V"}
